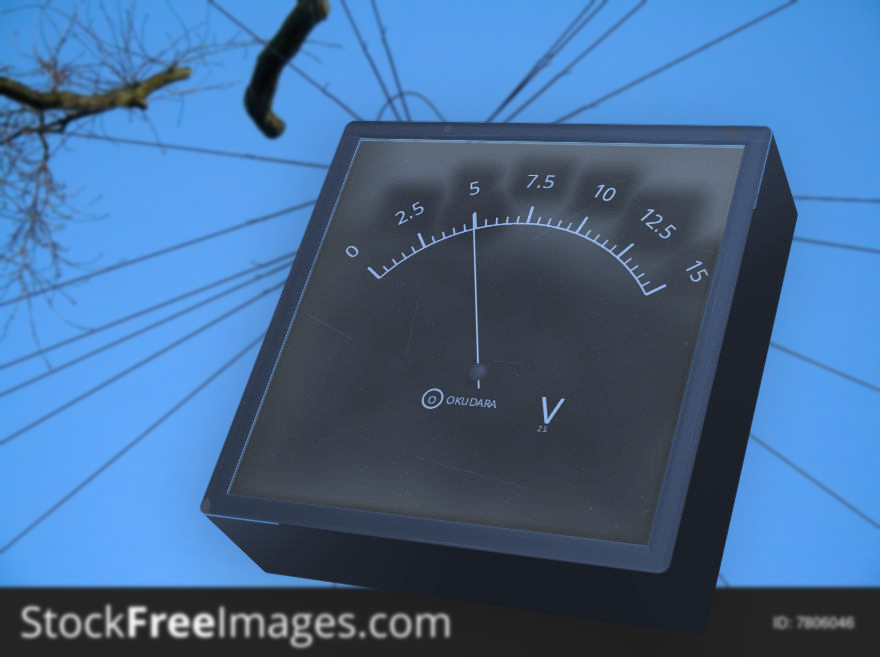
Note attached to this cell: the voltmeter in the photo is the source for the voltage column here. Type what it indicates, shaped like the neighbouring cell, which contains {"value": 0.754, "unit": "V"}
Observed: {"value": 5, "unit": "V"}
